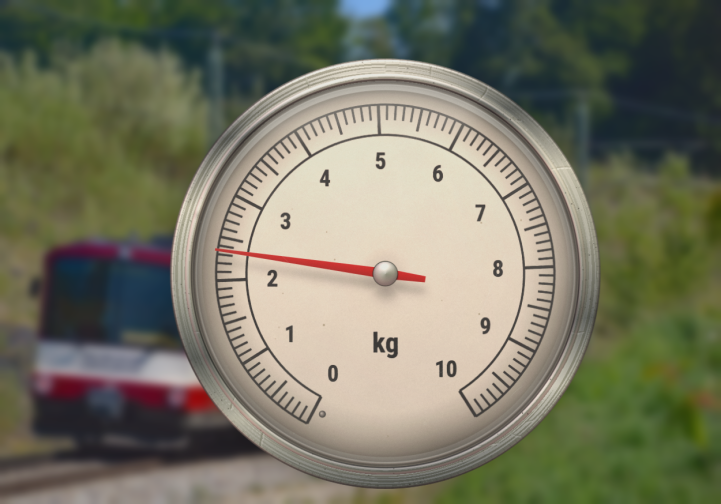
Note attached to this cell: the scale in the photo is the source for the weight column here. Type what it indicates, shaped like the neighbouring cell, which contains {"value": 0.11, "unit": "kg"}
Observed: {"value": 2.35, "unit": "kg"}
